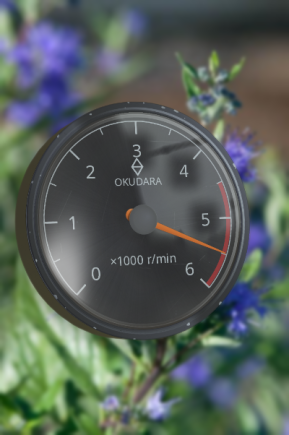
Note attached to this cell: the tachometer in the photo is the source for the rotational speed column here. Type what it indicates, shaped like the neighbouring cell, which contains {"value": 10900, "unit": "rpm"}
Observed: {"value": 5500, "unit": "rpm"}
